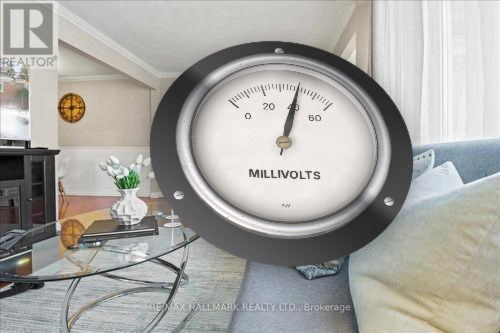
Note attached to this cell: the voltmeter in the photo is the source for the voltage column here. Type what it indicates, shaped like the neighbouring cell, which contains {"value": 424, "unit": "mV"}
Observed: {"value": 40, "unit": "mV"}
